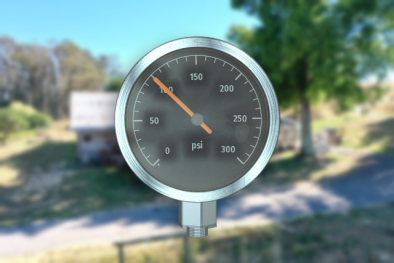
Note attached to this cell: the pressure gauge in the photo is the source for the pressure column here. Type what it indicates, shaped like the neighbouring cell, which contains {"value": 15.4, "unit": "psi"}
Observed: {"value": 100, "unit": "psi"}
